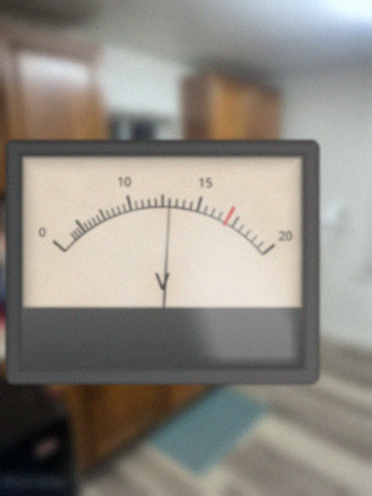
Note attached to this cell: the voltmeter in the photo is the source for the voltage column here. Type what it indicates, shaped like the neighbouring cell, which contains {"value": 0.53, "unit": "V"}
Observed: {"value": 13, "unit": "V"}
